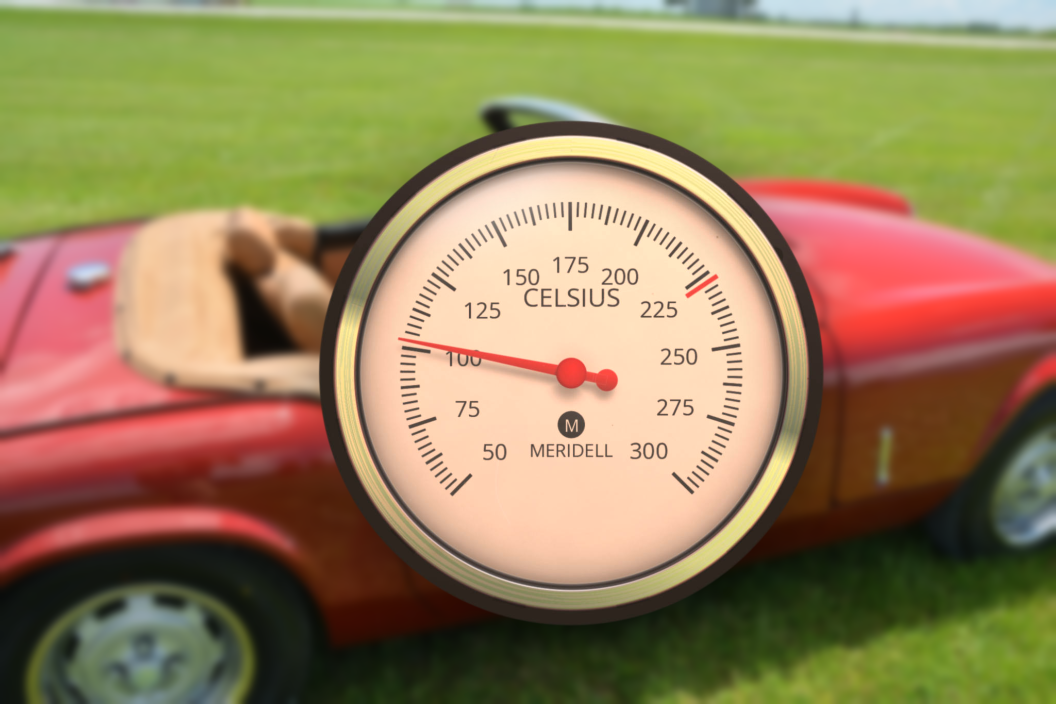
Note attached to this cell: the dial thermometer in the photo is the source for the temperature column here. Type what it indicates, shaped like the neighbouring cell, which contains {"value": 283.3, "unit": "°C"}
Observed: {"value": 102.5, "unit": "°C"}
